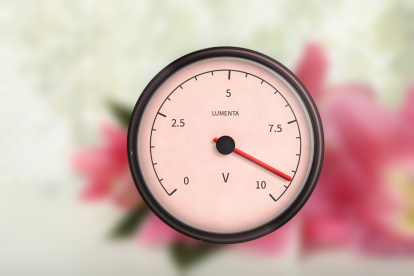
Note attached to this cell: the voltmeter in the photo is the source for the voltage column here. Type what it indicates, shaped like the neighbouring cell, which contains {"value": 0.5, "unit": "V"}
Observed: {"value": 9.25, "unit": "V"}
